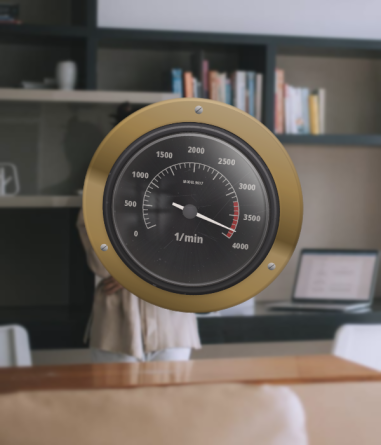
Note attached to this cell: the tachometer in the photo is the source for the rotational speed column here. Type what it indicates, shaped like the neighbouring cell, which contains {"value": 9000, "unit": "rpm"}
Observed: {"value": 3800, "unit": "rpm"}
